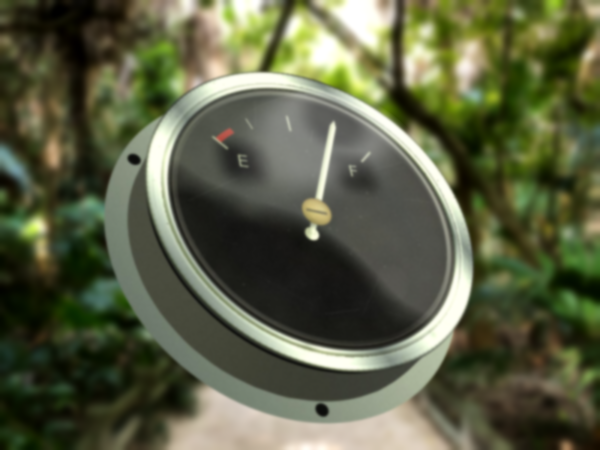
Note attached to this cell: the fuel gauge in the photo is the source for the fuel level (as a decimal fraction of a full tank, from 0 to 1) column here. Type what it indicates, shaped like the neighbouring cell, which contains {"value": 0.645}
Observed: {"value": 0.75}
